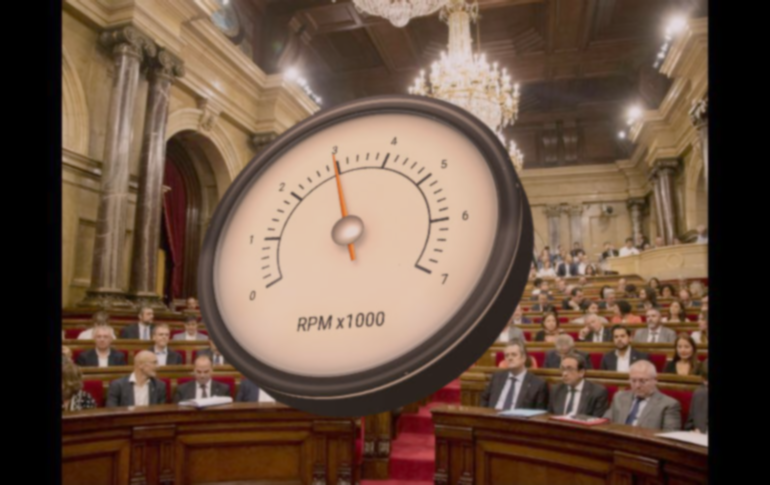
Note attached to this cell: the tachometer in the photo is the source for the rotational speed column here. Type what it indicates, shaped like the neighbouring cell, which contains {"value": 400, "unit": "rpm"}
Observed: {"value": 3000, "unit": "rpm"}
